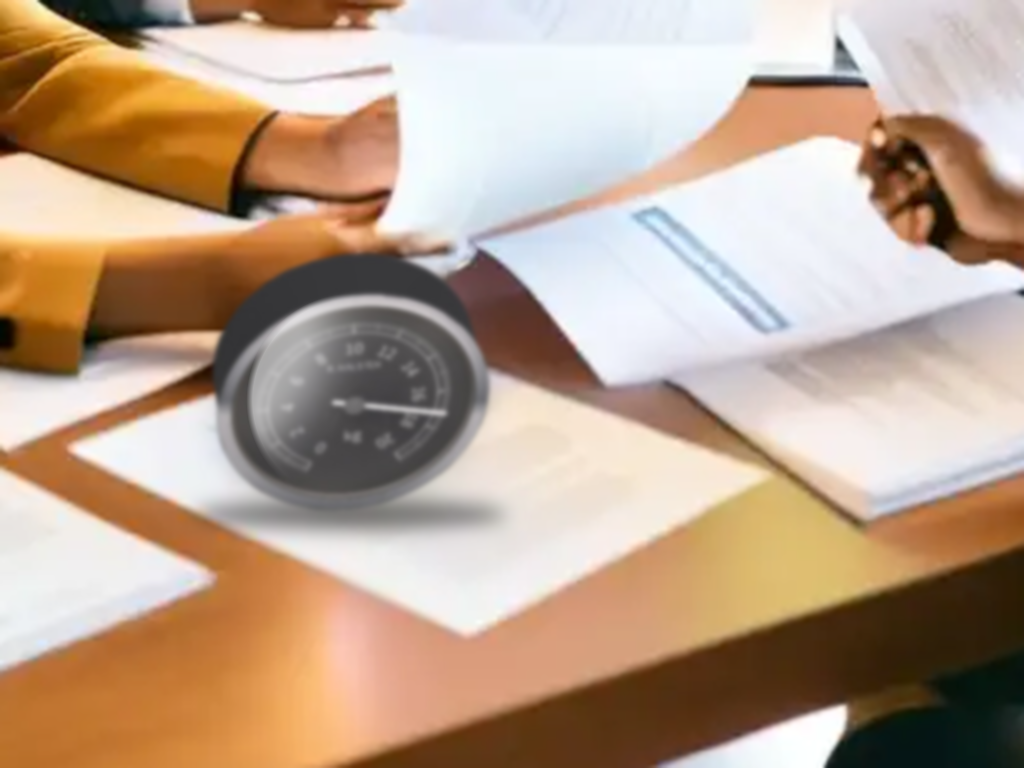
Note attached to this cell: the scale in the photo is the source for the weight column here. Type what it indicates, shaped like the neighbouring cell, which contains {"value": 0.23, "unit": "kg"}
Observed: {"value": 17, "unit": "kg"}
